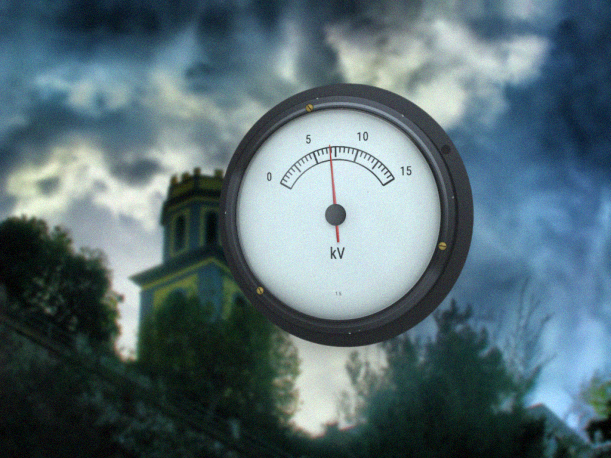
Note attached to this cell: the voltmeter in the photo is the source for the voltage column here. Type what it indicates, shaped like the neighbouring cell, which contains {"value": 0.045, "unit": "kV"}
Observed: {"value": 7, "unit": "kV"}
